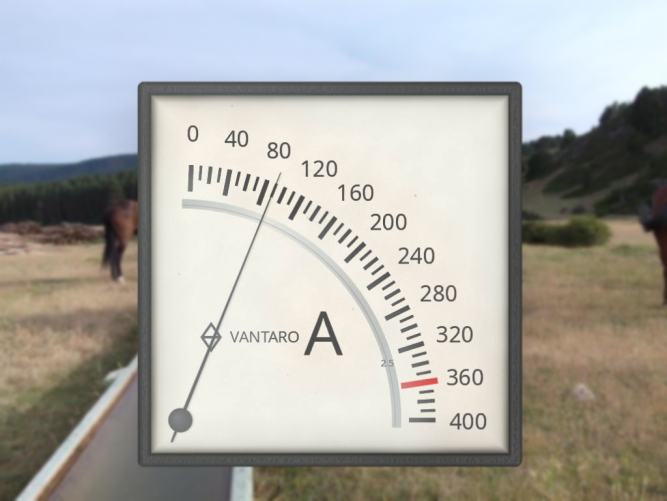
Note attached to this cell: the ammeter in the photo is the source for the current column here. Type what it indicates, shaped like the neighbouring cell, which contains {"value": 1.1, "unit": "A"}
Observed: {"value": 90, "unit": "A"}
